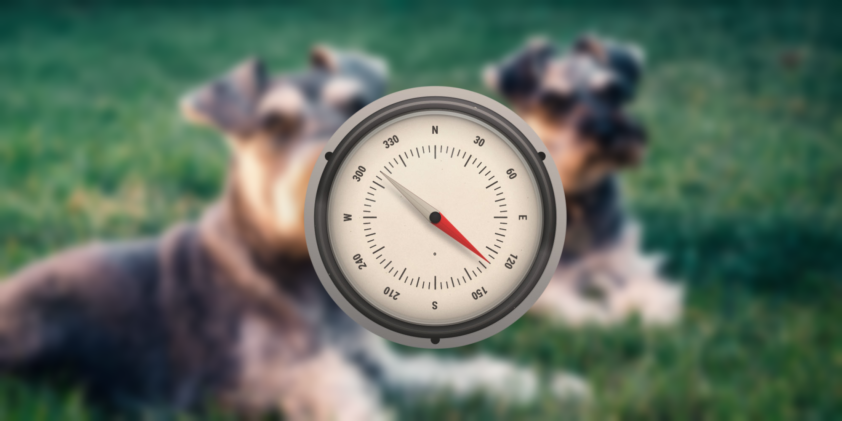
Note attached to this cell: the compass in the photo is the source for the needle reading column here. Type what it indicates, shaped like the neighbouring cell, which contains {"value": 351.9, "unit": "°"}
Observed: {"value": 130, "unit": "°"}
